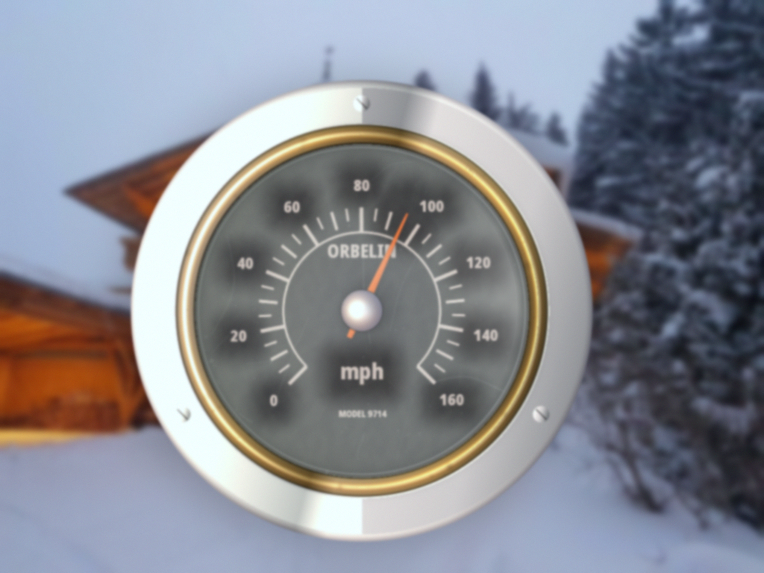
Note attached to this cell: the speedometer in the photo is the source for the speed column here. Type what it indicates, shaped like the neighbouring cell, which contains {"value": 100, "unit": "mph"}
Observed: {"value": 95, "unit": "mph"}
